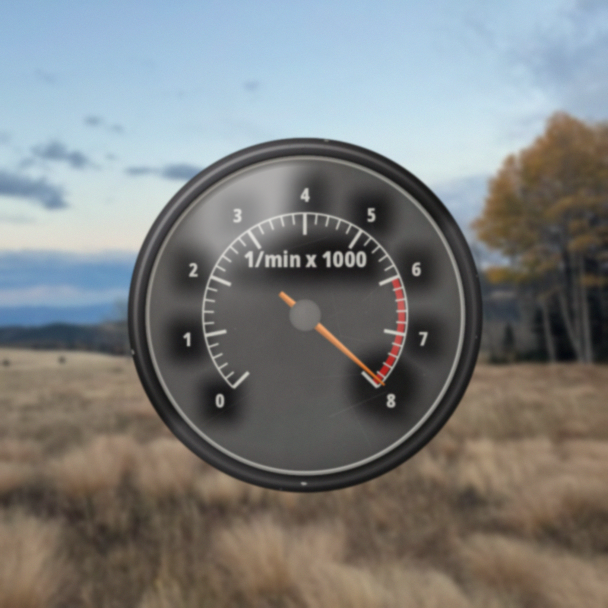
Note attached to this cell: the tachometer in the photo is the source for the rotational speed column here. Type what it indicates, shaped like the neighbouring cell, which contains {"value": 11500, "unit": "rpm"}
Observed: {"value": 7900, "unit": "rpm"}
